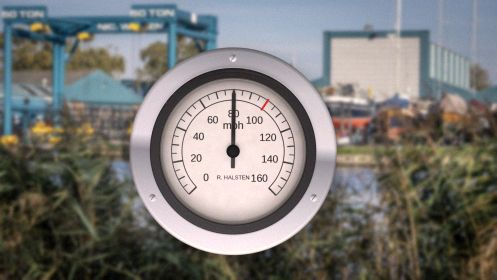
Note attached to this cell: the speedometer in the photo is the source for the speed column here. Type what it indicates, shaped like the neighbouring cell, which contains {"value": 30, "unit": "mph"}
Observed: {"value": 80, "unit": "mph"}
